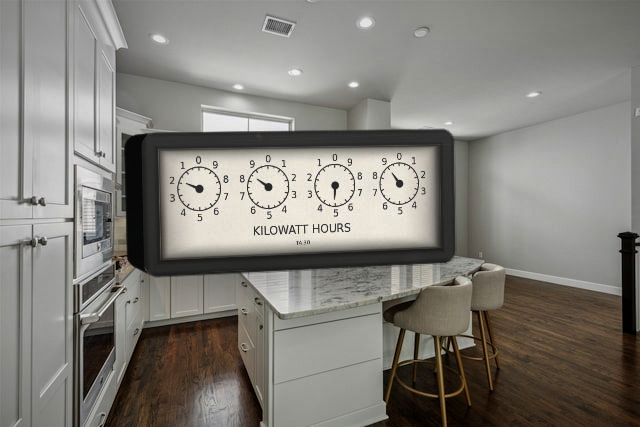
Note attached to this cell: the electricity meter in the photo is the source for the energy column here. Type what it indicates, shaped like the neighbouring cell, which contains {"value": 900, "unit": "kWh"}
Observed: {"value": 1849, "unit": "kWh"}
